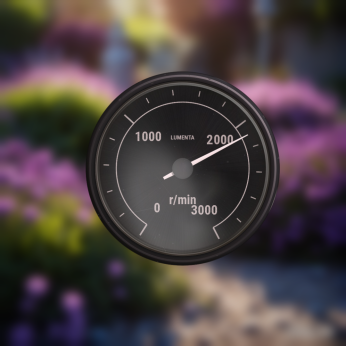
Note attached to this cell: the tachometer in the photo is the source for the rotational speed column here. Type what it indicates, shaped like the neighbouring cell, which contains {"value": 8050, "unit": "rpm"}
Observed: {"value": 2100, "unit": "rpm"}
